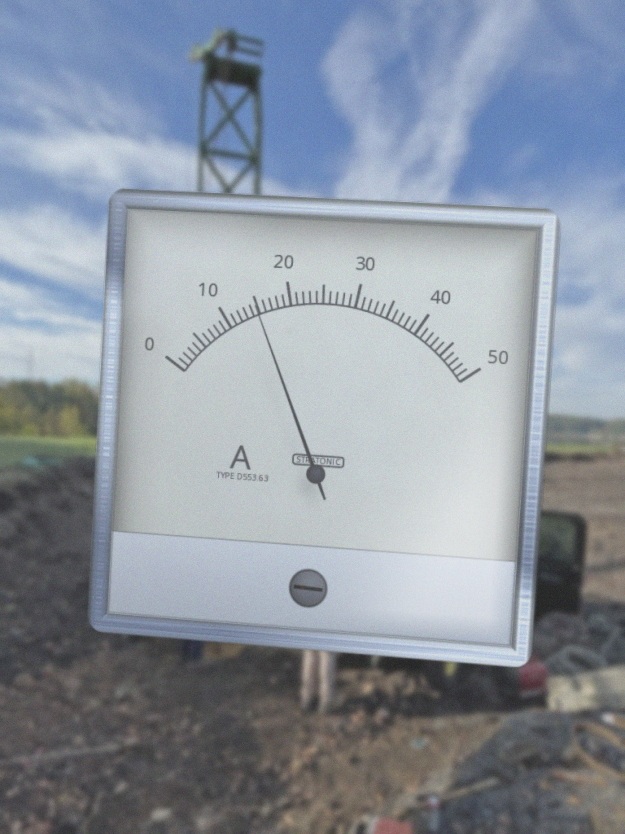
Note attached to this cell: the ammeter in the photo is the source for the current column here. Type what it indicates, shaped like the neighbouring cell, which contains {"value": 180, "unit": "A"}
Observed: {"value": 15, "unit": "A"}
